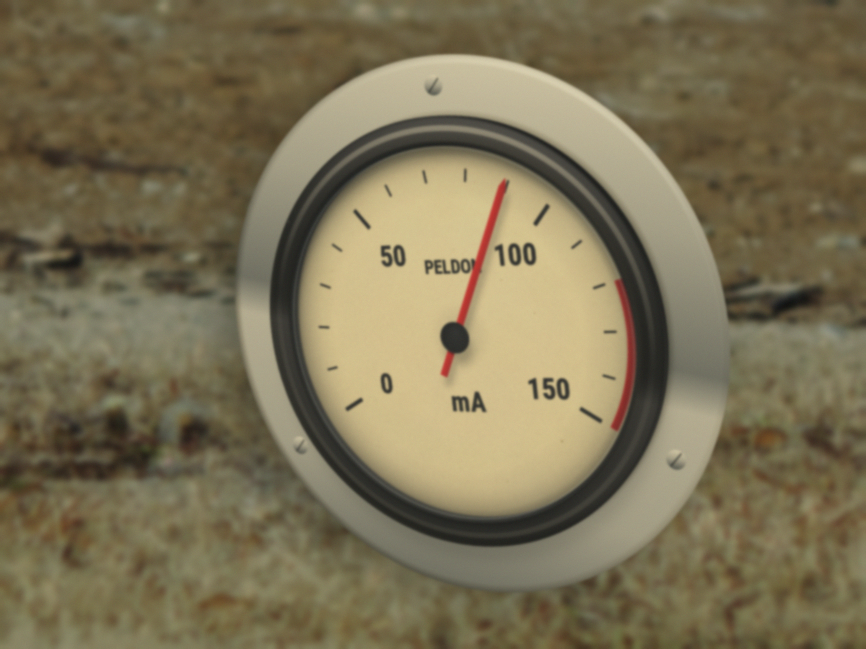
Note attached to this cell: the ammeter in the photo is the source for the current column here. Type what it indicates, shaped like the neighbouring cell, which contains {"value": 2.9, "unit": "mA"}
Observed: {"value": 90, "unit": "mA"}
